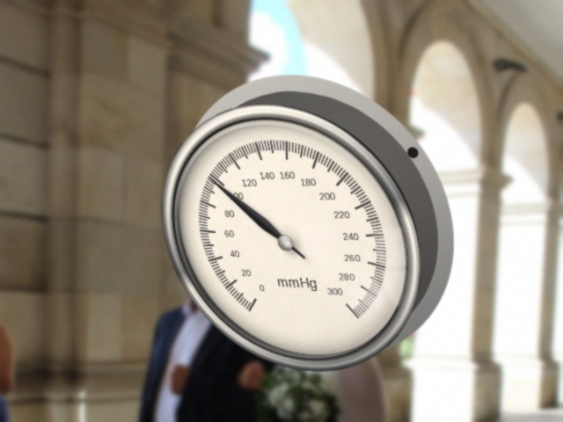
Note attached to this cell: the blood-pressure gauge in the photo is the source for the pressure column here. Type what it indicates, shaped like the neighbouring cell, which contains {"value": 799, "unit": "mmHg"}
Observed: {"value": 100, "unit": "mmHg"}
